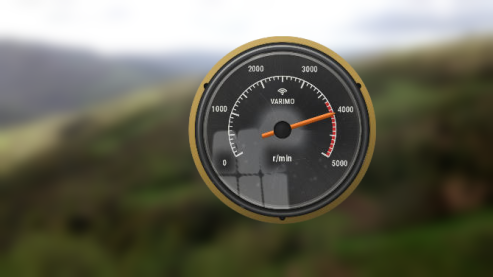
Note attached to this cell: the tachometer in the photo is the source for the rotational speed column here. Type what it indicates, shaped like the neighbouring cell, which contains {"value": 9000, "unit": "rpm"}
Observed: {"value": 4000, "unit": "rpm"}
